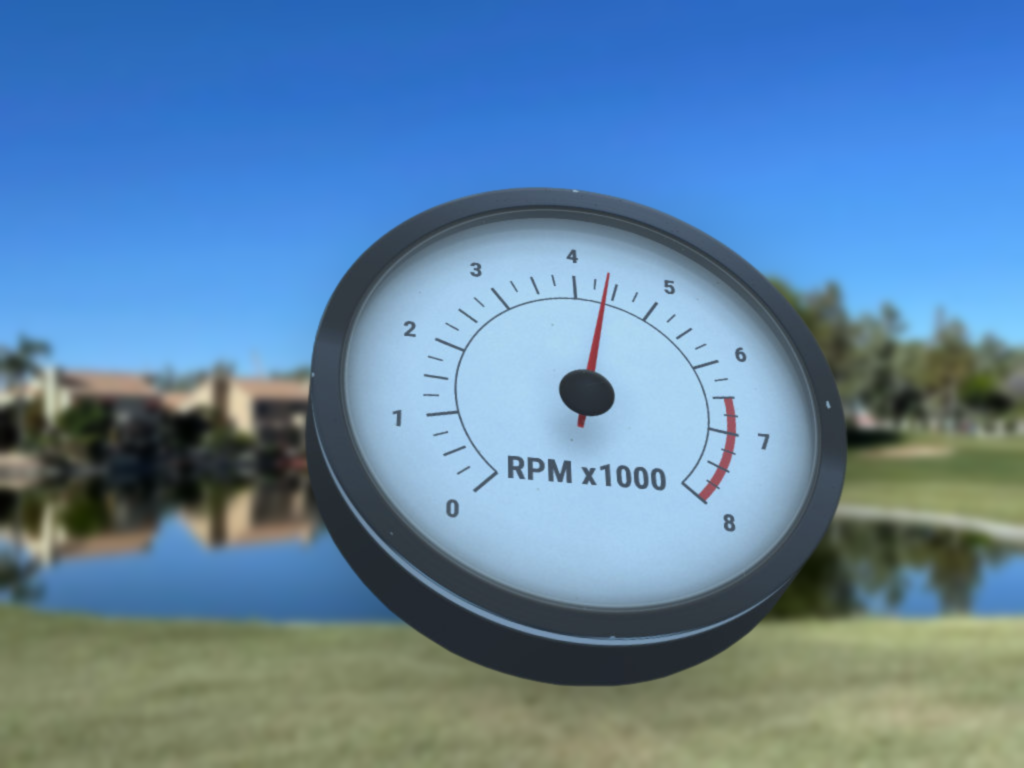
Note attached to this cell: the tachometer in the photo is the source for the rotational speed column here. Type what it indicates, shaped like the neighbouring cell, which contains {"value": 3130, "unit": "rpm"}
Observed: {"value": 4375, "unit": "rpm"}
